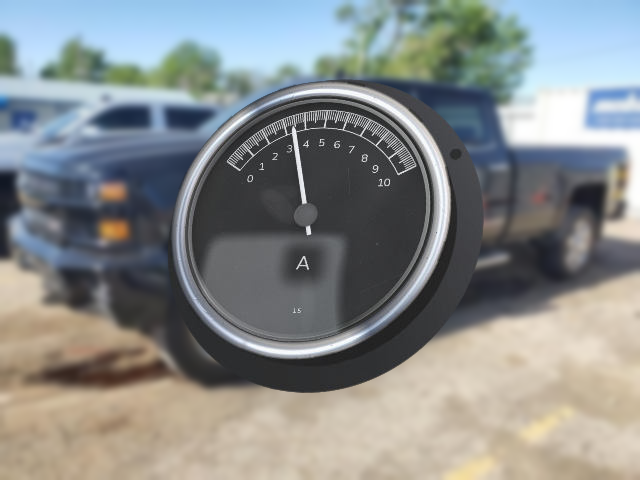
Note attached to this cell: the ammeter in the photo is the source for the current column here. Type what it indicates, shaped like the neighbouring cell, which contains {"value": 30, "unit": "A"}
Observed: {"value": 3.5, "unit": "A"}
